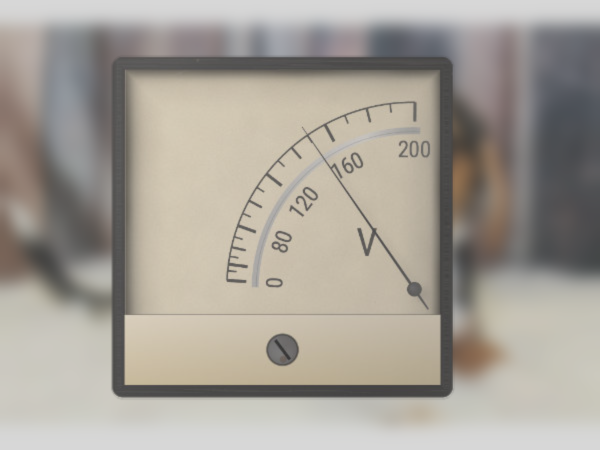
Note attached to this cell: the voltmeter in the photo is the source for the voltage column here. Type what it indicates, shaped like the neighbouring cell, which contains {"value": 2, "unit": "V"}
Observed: {"value": 150, "unit": "V"}
